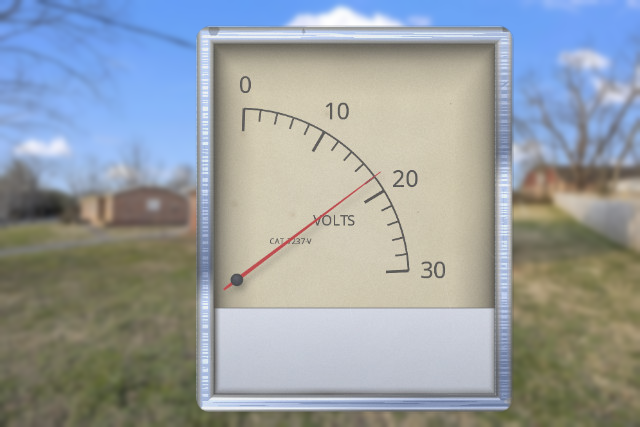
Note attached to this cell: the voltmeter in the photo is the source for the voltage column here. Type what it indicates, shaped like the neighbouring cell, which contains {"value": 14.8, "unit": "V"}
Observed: {"value": 18, "unit": "V"}
